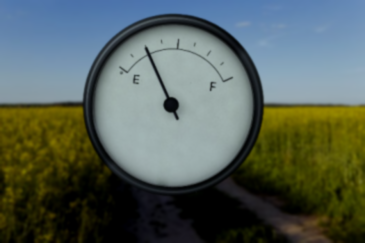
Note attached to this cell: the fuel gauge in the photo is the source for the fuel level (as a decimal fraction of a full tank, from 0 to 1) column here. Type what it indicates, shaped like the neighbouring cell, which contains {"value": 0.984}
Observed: {"value": 0.25}
